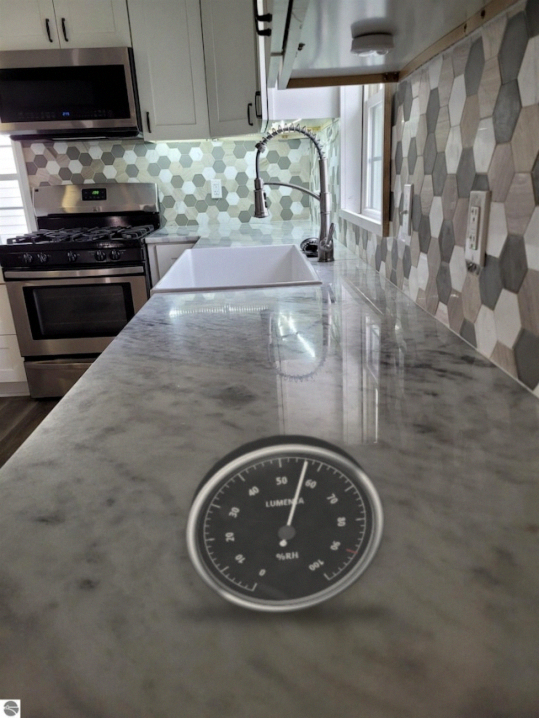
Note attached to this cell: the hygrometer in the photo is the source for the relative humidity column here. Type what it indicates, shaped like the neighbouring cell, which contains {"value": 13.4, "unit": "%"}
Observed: {"value": 56, "unit": "%"}
